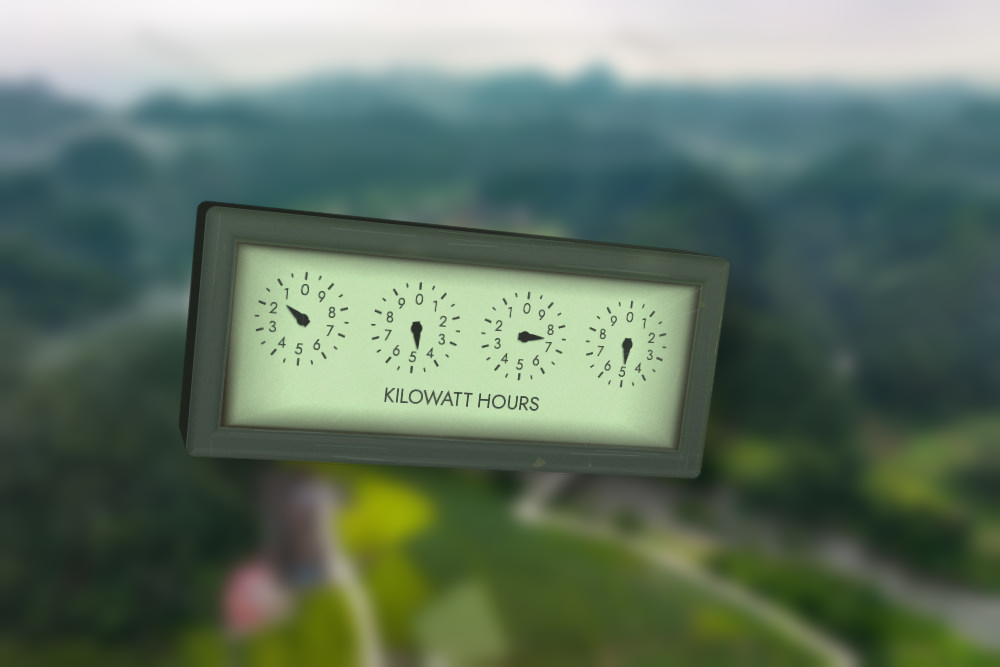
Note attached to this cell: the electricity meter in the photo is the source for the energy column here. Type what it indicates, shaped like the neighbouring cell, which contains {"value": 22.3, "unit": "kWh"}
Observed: {"value": 1475, "unit": "kWh"}
